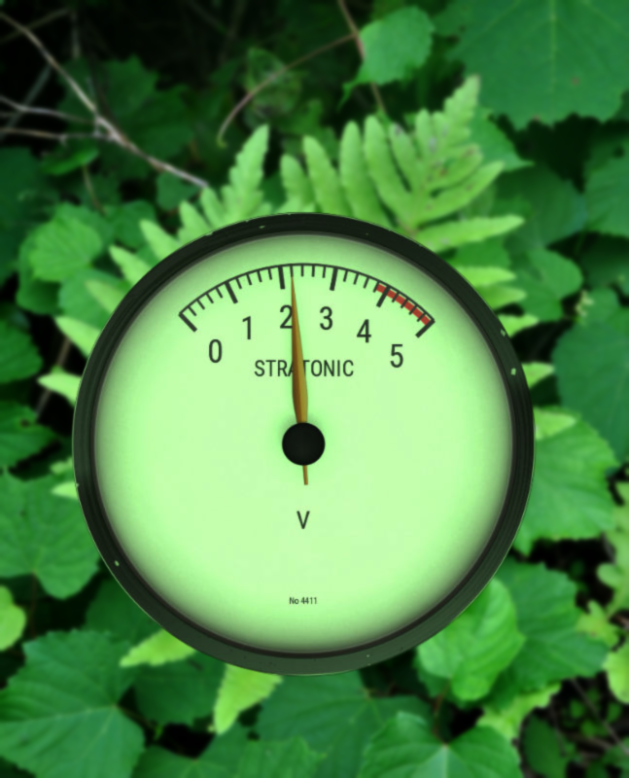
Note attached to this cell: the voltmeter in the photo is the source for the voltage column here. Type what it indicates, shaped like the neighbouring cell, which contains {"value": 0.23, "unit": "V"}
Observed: {"value": 2.2, "unit": "V"}
